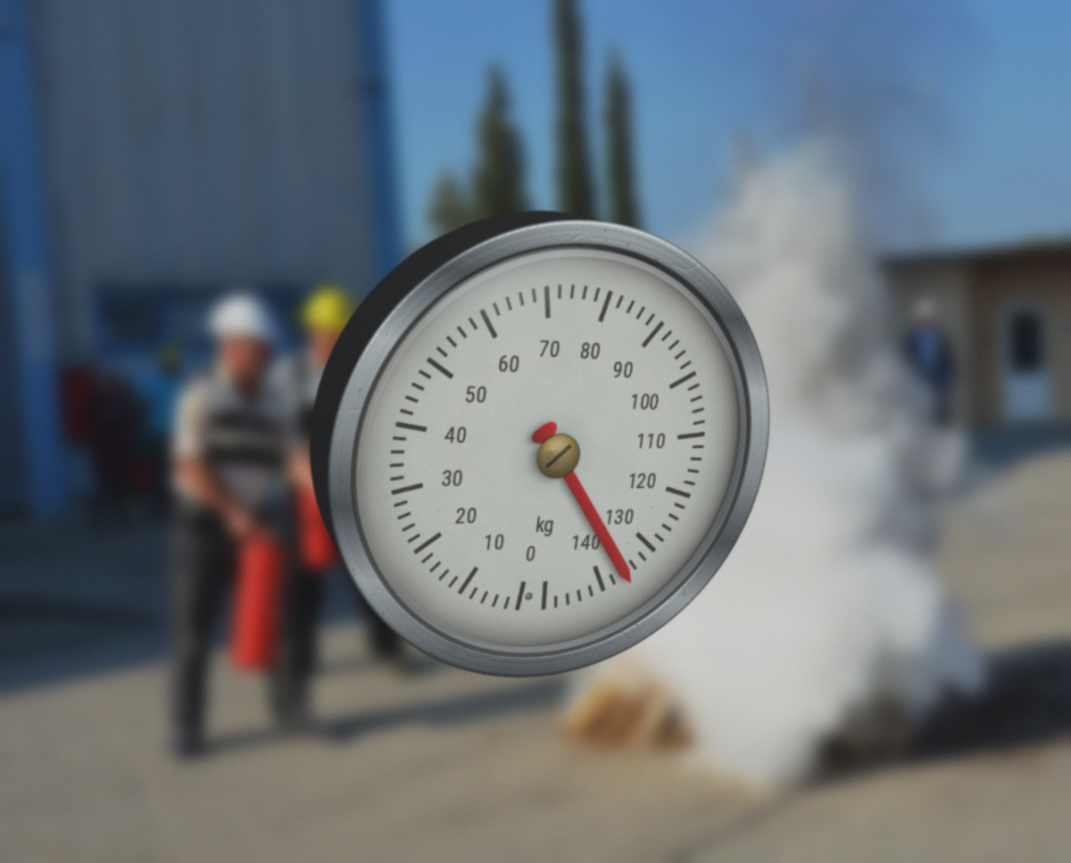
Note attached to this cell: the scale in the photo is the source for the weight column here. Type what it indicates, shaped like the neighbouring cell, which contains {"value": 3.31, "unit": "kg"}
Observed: {"value": 136, "unit": "kg"}
